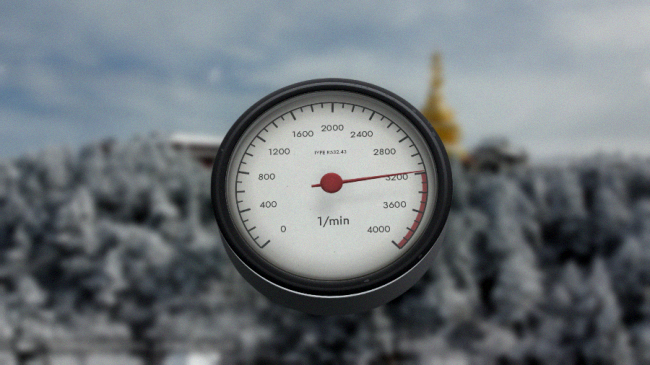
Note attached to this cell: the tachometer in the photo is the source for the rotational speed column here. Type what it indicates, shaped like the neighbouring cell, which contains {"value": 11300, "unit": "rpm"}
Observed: {"value": 3200, "unit": "rpm"}
